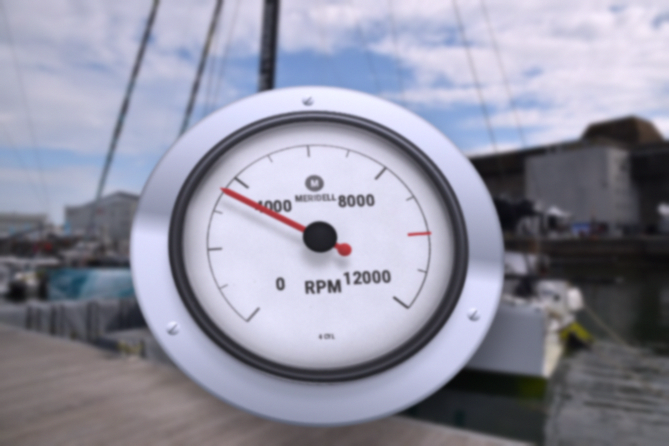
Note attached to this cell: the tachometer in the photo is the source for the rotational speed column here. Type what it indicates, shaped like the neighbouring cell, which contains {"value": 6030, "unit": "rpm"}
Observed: {"value": 3500, "unit": "rpm"}
